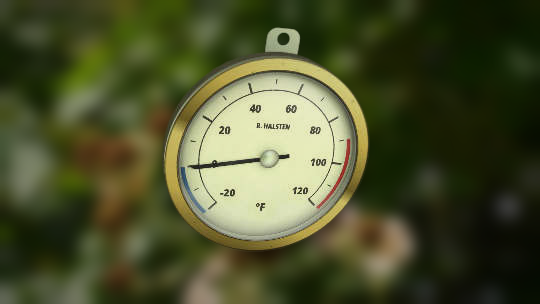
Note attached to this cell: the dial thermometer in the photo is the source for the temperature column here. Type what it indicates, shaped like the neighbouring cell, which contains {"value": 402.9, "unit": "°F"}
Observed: {"value": 0, "unit": "°F"}
